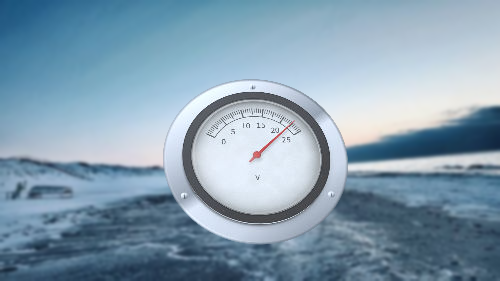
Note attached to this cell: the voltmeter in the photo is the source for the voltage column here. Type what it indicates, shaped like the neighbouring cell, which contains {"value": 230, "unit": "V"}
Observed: {"value": 22.5, "unit": "V"}
